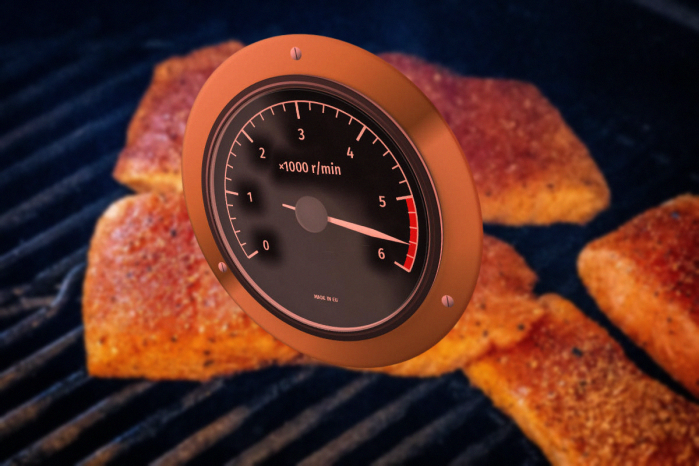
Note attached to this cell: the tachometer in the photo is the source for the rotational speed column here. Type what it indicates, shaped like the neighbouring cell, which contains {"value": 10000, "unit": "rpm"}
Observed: {"value": 5600, "unit": "rpm"}
